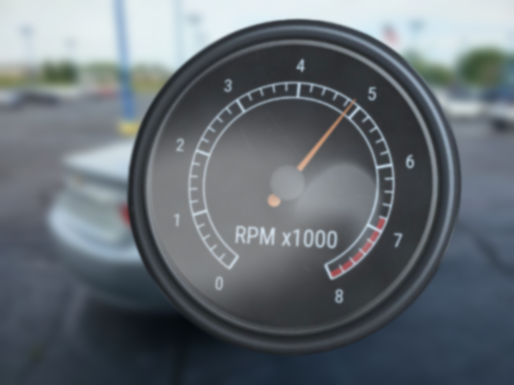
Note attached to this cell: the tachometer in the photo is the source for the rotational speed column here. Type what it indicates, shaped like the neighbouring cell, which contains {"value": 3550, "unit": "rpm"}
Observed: {"value": 4900, "unit": "rpm"}
